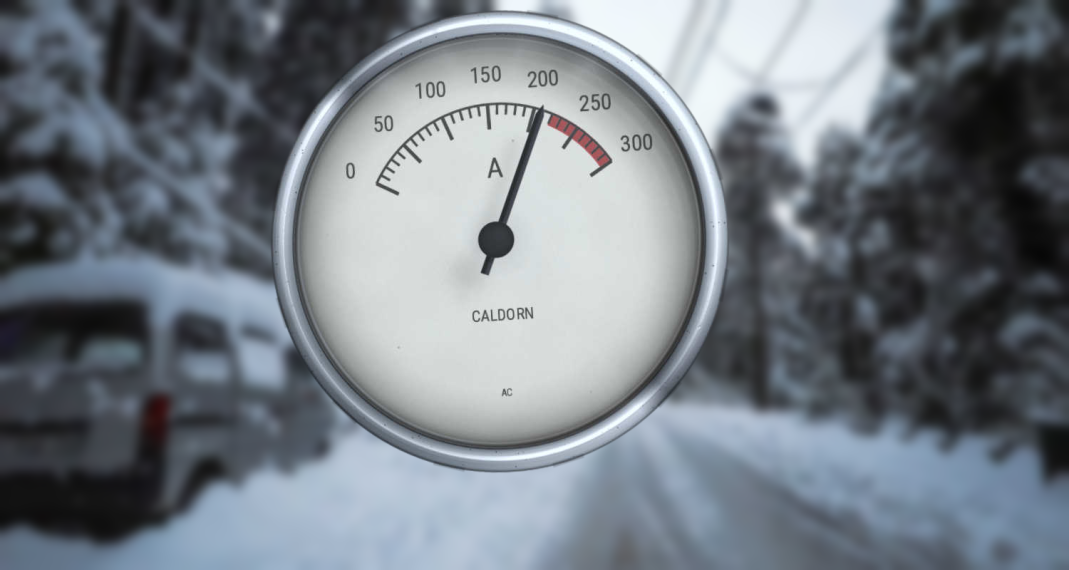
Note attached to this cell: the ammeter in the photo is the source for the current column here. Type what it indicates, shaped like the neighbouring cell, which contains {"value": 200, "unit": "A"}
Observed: {"value": 210, "unit": "A"}
